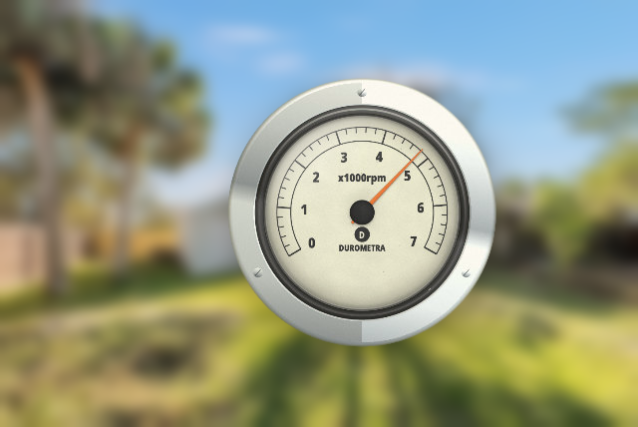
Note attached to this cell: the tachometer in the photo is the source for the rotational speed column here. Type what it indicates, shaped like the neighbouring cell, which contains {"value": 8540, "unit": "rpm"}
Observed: {"value": 4800, "unit": "rpm"}
